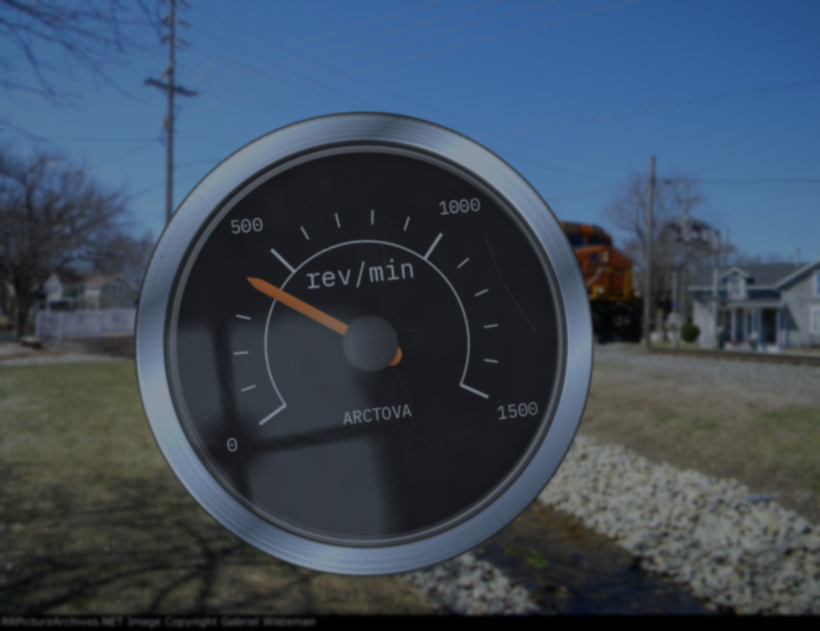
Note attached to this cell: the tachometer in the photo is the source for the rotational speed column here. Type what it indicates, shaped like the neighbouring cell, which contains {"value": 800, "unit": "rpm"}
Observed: {"value": 400, "unit": "rpm"}
